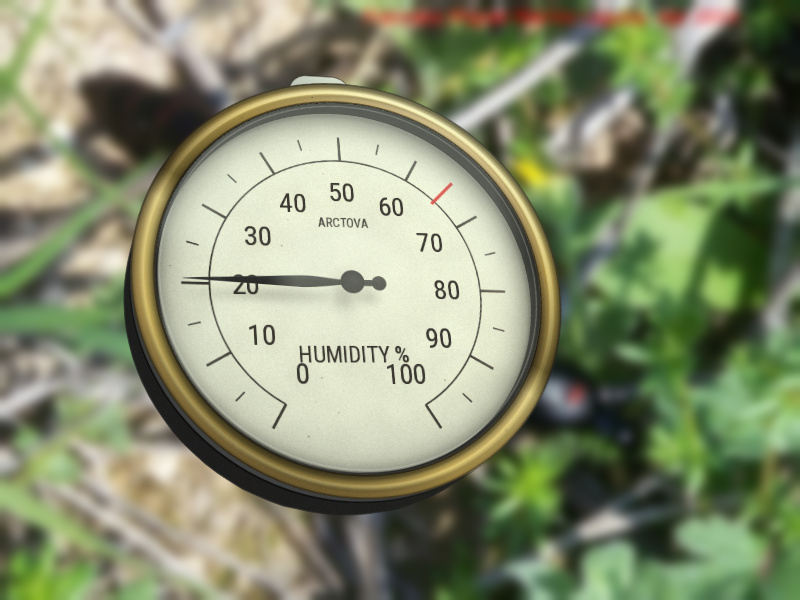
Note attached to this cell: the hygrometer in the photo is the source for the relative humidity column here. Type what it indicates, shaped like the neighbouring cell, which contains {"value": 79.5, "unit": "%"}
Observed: {"value": 20, "unit": "%"}
